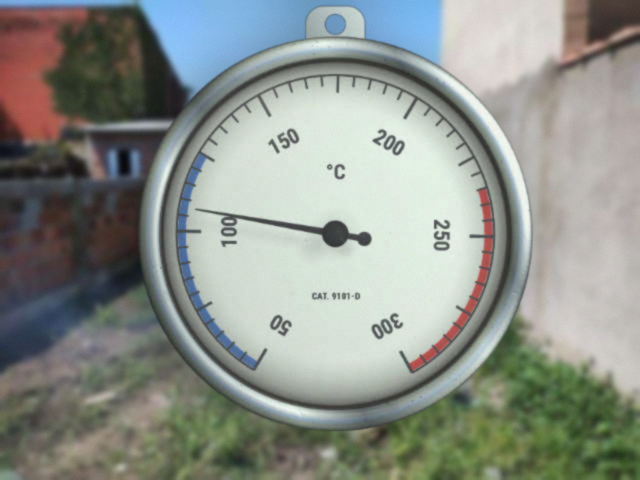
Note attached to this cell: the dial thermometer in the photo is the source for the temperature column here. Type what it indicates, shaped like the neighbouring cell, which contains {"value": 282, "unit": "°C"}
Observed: {"value": 107.5, "unit": "°C"}
